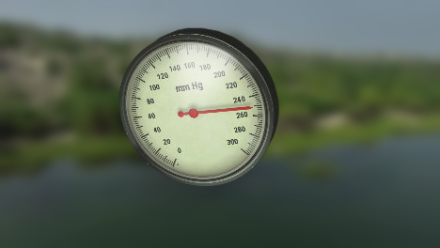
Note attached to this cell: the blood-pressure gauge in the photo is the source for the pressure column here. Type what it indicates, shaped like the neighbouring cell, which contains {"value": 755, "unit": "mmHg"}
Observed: {"value": 250, "unit": "mmHg"}
